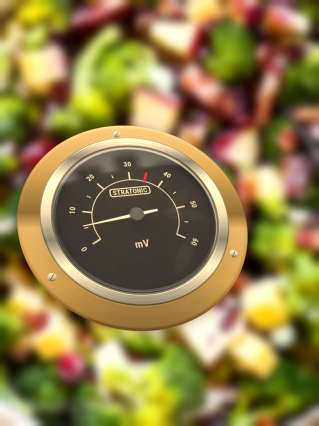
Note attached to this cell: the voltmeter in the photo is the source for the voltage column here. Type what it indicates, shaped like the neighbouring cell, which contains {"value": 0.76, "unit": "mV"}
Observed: {"value": 5, "unit": "mV"}
